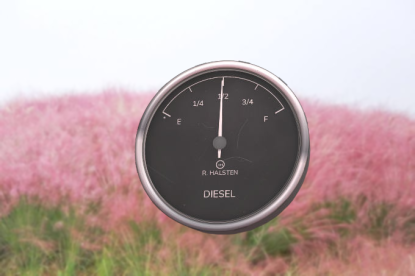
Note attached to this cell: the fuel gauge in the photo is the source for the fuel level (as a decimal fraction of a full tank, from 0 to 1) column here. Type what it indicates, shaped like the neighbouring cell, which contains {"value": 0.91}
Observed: {"value": 0.5}
